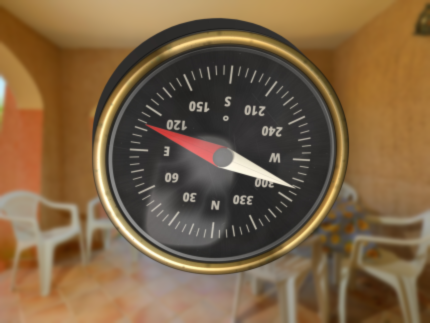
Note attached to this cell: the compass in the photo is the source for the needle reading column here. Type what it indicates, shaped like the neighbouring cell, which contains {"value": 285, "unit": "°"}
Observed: {"value": 110, "unit": "°"}
